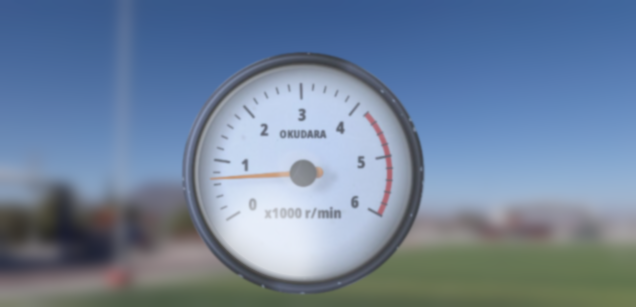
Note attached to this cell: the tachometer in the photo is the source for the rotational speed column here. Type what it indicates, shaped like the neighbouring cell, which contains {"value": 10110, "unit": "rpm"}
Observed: {"value": 700, "unit": "rpm"}
